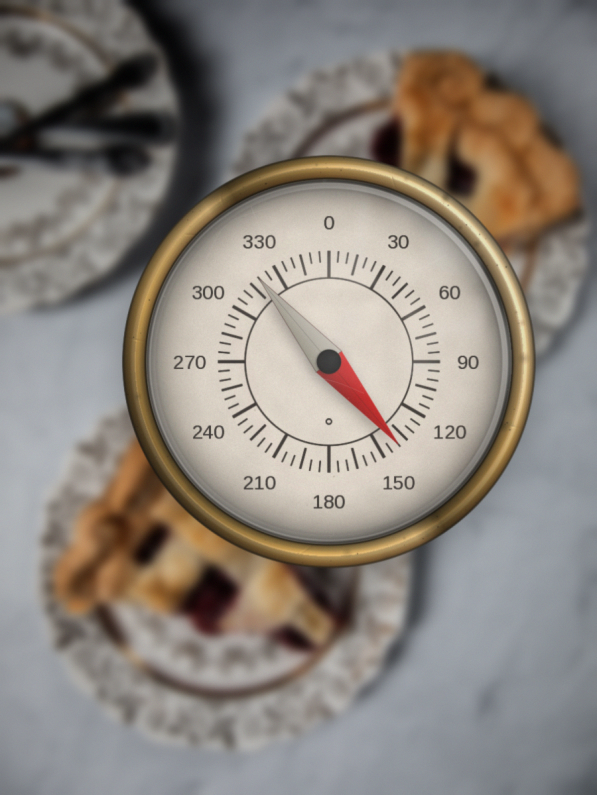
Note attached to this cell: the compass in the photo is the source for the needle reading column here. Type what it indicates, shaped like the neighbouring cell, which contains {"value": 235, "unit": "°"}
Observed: {"value": 140, "unit": "°"}
